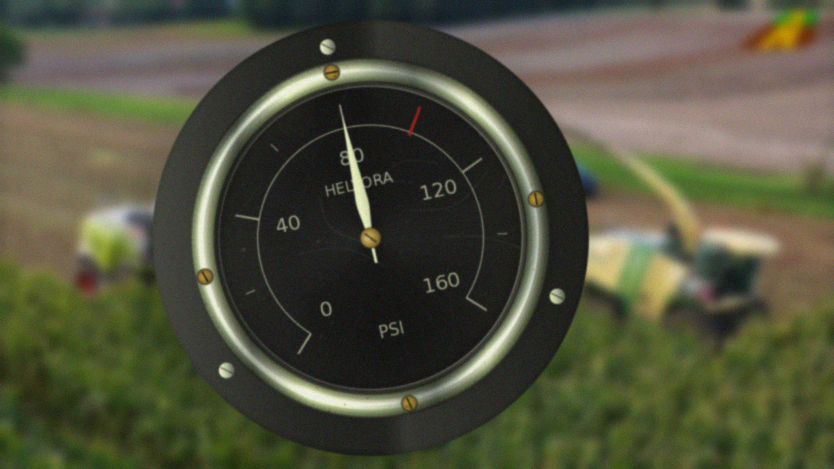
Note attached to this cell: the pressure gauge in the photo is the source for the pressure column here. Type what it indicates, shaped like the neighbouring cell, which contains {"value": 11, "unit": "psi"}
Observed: {"value": 80, "unit": "psi"}
